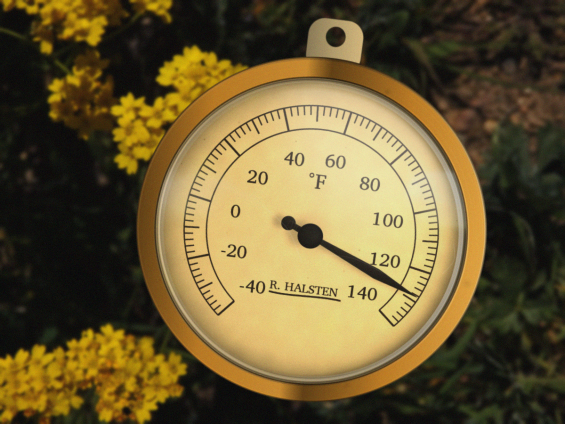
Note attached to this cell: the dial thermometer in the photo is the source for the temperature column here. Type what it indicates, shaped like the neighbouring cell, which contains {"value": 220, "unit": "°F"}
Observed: {"value": 128, "unit": "°F"}
